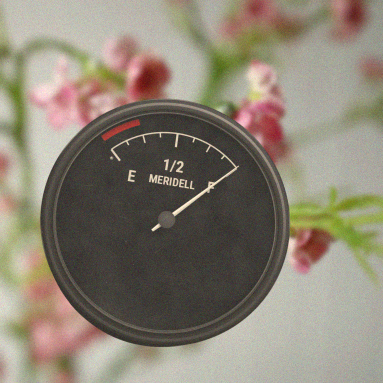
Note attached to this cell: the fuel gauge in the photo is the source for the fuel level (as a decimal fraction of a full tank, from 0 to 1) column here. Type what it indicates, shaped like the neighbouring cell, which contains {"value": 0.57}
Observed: {"value": 1}
